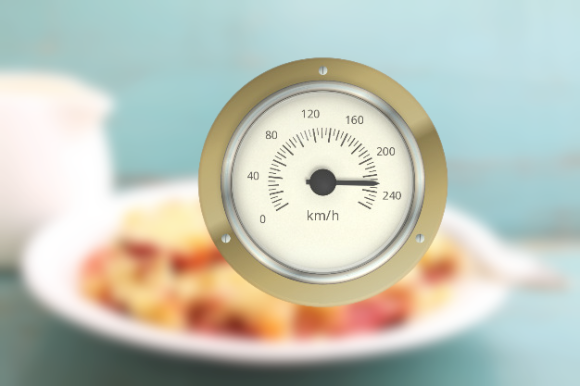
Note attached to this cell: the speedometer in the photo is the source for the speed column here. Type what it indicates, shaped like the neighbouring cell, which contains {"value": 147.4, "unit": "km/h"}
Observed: {"value": 230, "unit": "km/h"}
